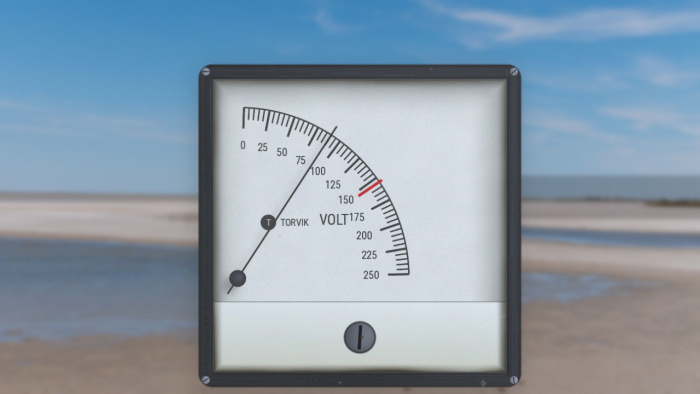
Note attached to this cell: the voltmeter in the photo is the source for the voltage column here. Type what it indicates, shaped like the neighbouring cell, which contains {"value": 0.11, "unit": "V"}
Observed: {"value": 90, "unit": "V"}
